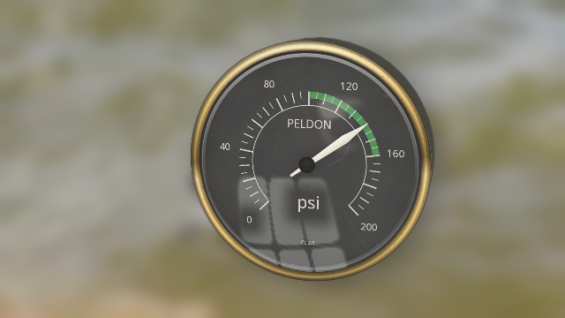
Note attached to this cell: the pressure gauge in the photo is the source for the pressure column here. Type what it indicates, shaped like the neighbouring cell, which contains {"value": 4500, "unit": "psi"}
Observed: {"value": 140, "unit": "psi"}
